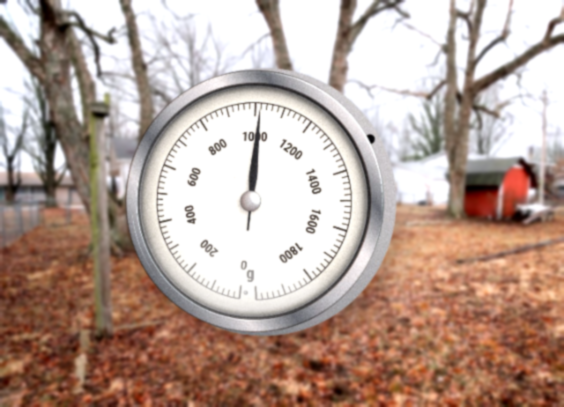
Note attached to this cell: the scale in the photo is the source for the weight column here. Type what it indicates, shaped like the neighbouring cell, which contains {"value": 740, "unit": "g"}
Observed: {"value": 1020, "unit": "g"}
